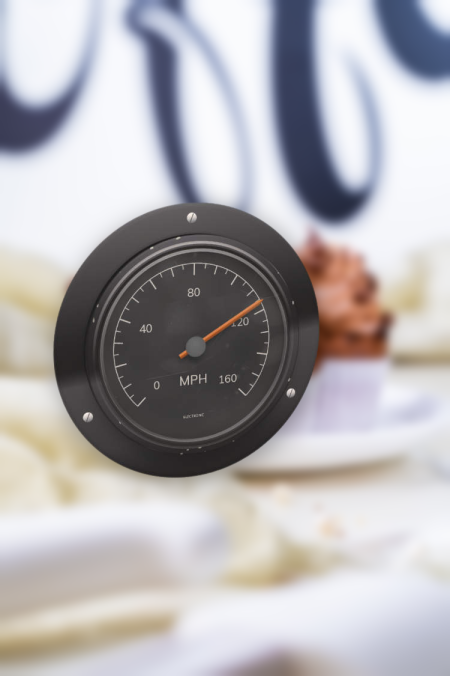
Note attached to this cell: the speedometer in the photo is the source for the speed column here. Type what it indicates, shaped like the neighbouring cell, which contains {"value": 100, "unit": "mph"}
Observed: {"value": 115, "unit": "mph"}
